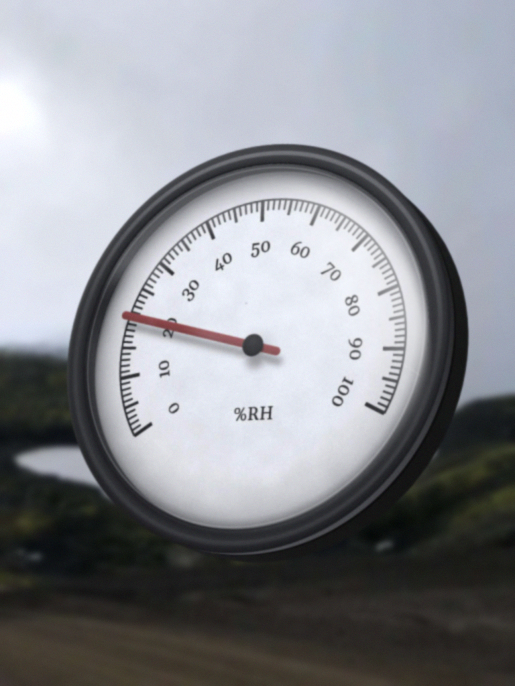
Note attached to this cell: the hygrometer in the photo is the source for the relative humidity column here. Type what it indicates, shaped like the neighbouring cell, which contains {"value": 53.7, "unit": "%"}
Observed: {"value": 20, "unit": "%"}
